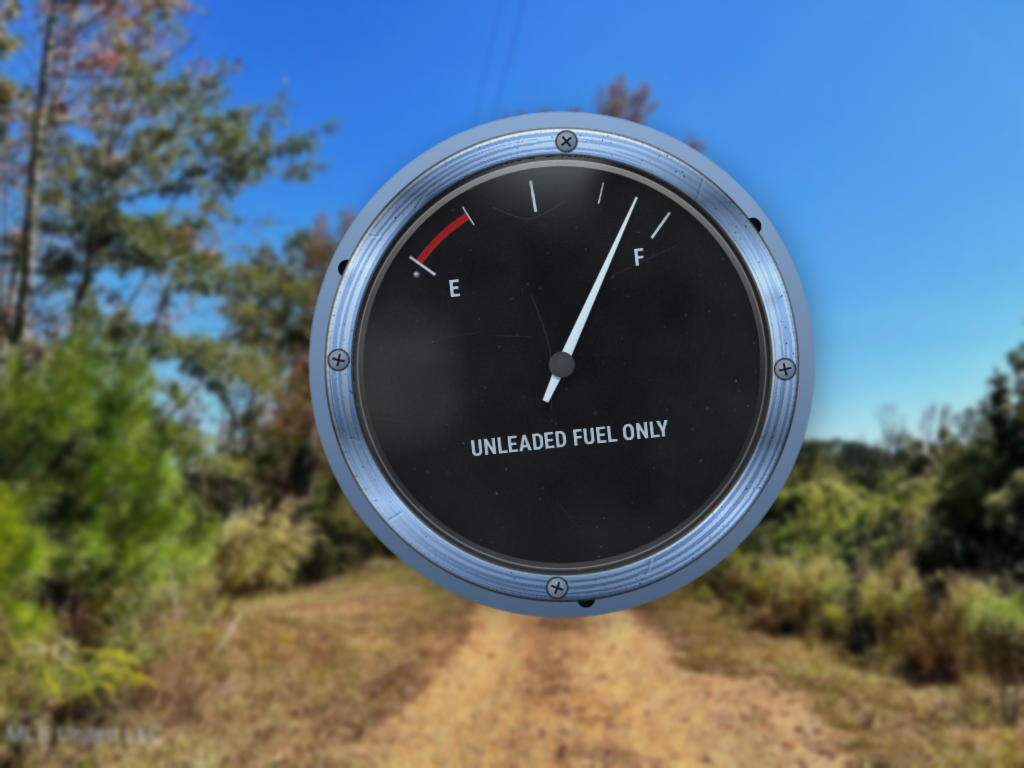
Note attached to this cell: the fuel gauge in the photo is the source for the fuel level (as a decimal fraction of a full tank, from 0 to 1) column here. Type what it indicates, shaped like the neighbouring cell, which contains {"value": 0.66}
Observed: {"value": 0.875}
